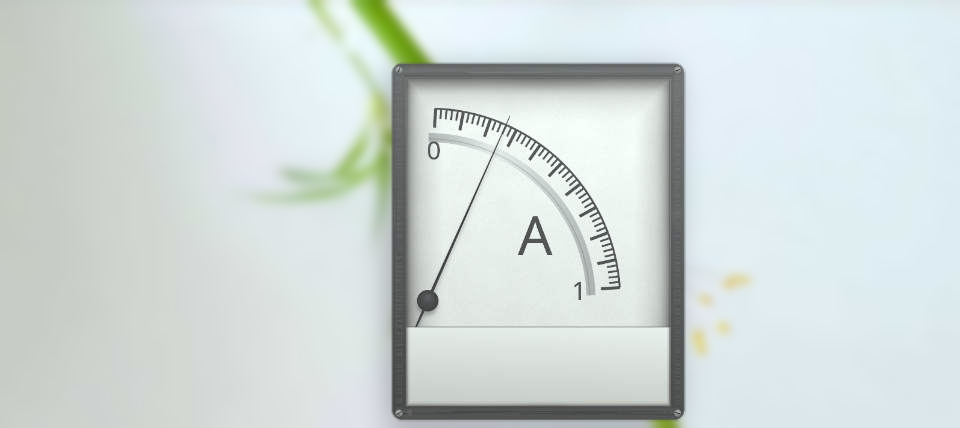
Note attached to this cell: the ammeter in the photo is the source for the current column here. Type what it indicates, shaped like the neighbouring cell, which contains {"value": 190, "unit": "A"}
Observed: {"value": 0.26, "unit": "A"}
